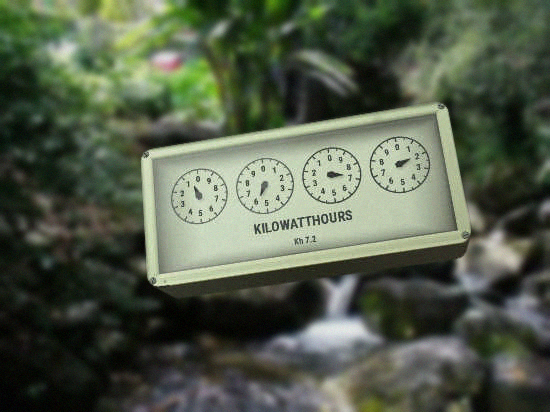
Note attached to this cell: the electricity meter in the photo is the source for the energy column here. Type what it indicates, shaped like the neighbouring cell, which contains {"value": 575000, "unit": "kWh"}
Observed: {"value": 572, "unit": "kWh"}
